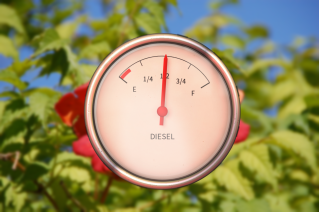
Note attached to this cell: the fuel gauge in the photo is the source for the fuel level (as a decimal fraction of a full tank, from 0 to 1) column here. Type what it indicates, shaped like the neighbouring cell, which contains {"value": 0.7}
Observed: {"value": 0.5}
